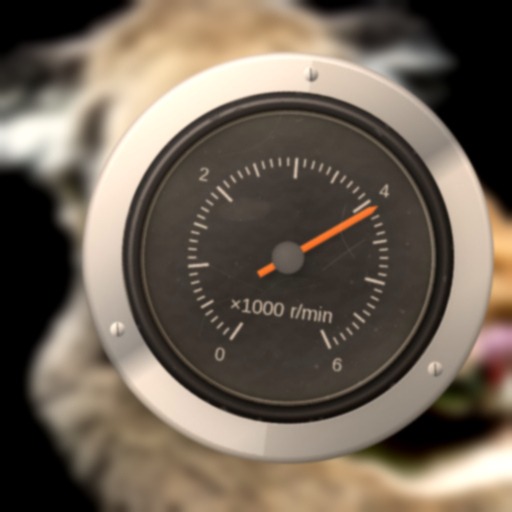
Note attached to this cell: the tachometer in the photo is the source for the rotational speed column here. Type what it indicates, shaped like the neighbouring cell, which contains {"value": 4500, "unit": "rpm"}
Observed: {"value": 4100, "unit": "rpm"}
